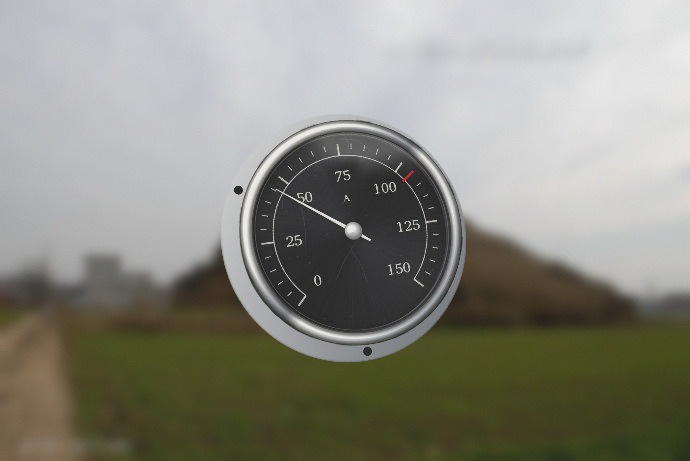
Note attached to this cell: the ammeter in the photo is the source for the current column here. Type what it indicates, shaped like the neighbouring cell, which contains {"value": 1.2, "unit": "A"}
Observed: {"value": 45, "unit": "A"}
